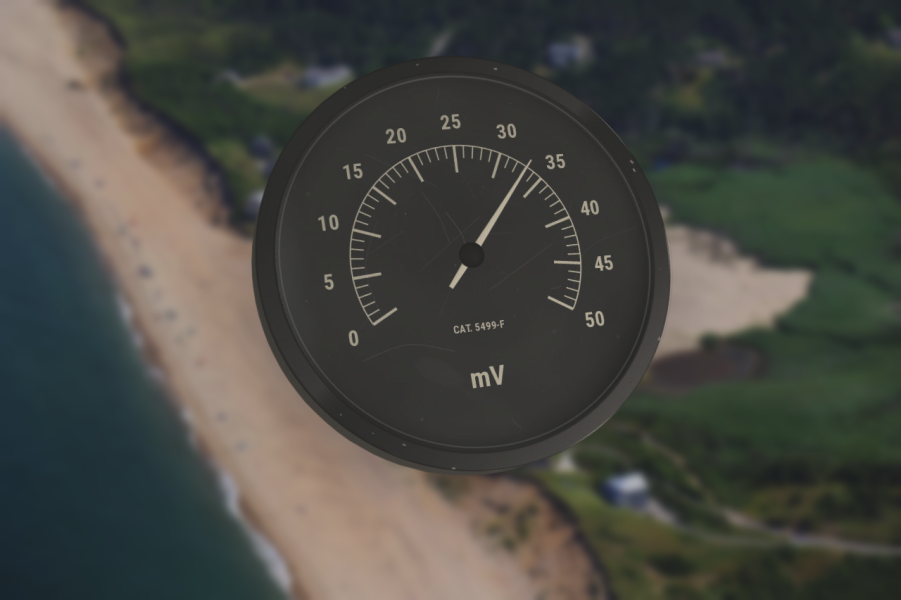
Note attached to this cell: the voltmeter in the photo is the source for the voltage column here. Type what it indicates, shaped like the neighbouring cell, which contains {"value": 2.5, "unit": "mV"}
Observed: {"value": 33, "unit": "mV"}
